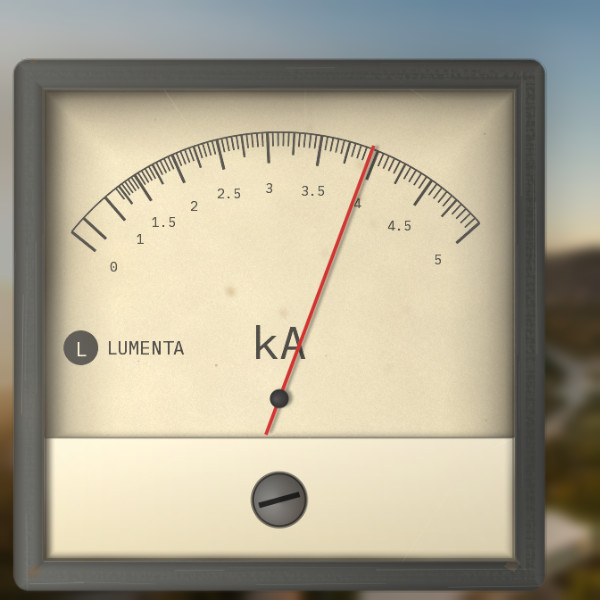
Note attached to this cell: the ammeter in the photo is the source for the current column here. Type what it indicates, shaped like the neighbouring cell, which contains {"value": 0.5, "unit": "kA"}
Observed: {"value": 3.95, "unit": "kA"}
